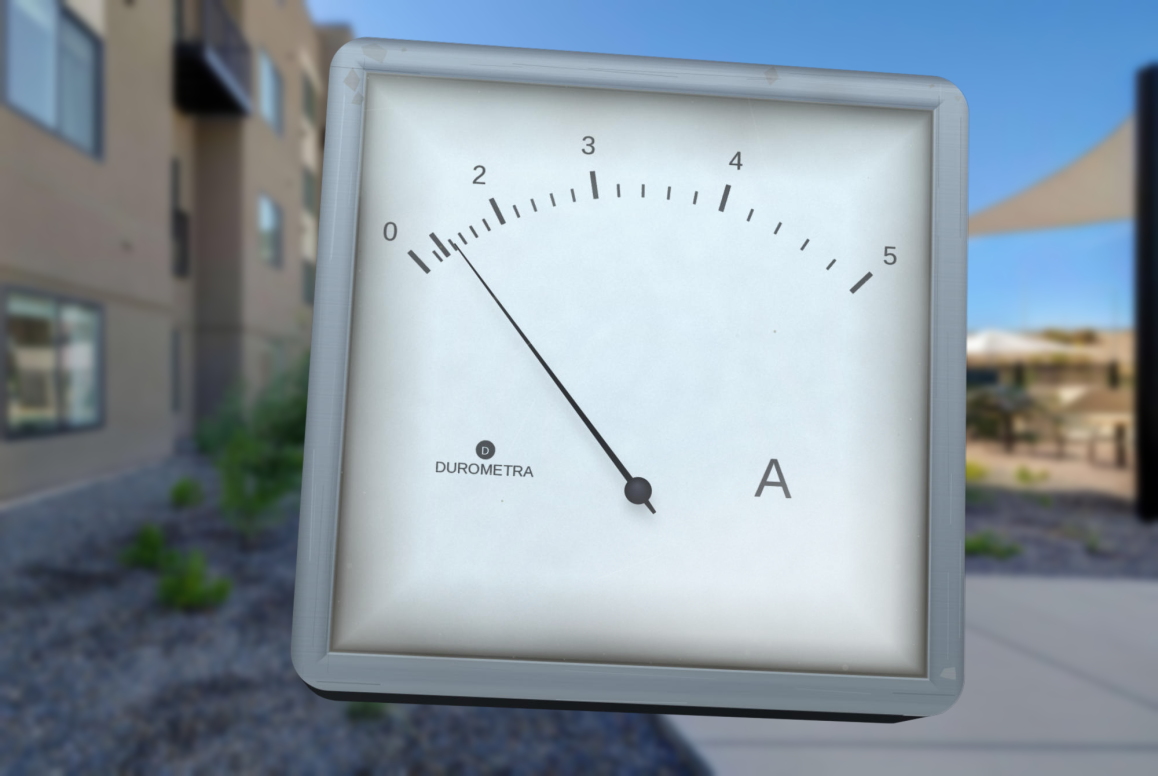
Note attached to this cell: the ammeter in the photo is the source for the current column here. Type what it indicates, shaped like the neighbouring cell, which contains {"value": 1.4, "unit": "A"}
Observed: {"value": 1.2, "unit": "A"}
